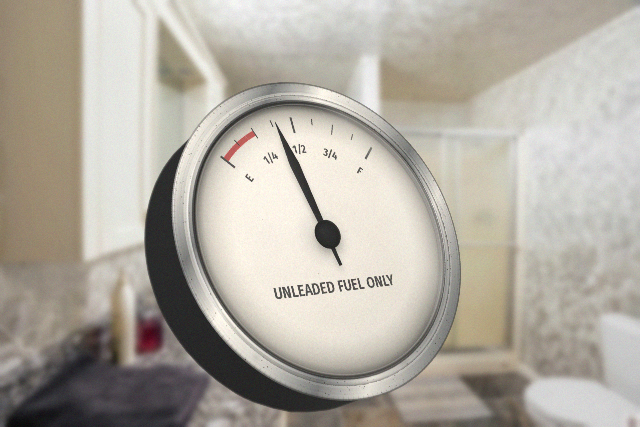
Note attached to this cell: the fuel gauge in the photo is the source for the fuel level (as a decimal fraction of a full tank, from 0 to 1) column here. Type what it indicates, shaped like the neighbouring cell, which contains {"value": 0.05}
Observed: {"value": 0.375}
